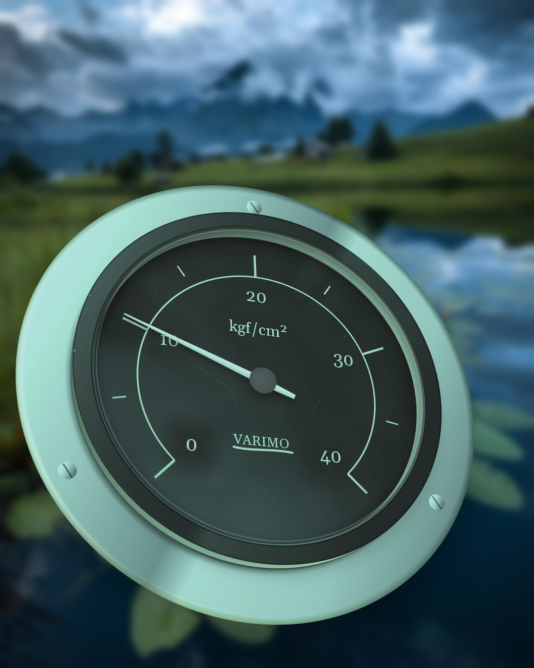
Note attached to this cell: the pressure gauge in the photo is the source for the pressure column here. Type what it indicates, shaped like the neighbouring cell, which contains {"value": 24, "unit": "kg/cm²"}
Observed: {"value": 10, "unit": "kg/cm²"}
